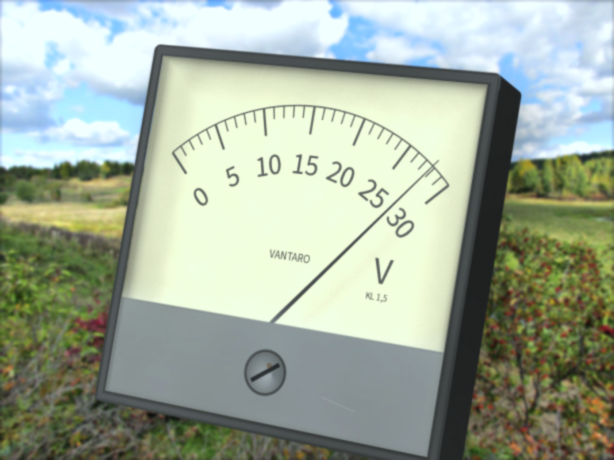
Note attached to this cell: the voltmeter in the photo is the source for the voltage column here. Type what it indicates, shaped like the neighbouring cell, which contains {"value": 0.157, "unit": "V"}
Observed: {"value": 28, "unit": "V"}
